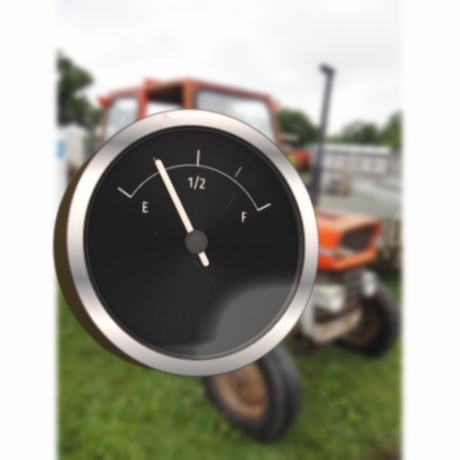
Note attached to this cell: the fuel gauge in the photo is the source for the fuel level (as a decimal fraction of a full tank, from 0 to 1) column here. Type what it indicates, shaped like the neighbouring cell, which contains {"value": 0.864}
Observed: {"value": 0.25}
